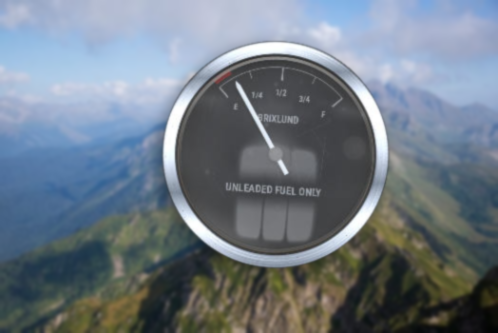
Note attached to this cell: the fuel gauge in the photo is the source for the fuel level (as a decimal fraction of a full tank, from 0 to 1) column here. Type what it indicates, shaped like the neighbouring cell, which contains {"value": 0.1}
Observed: {"value": 0.125}
